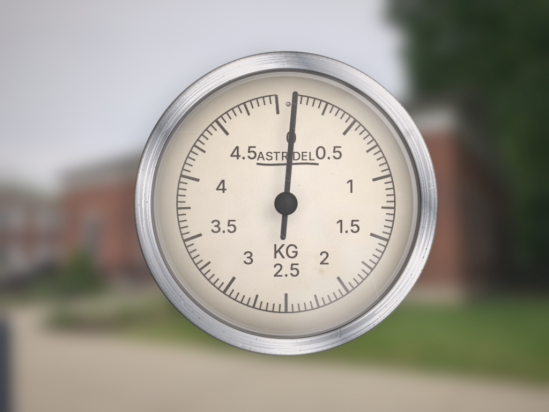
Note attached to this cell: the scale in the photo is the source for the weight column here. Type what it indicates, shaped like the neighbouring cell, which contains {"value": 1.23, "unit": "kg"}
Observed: {"value": 0, "unit": "kg"}
